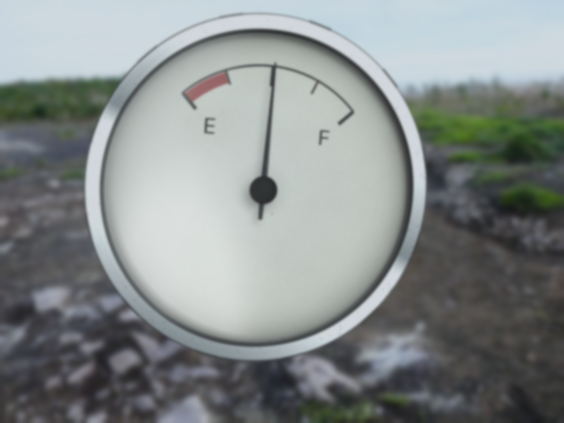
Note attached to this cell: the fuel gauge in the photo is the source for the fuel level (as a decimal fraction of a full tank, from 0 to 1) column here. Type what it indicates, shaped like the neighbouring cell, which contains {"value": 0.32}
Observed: {"value": 0.5}
